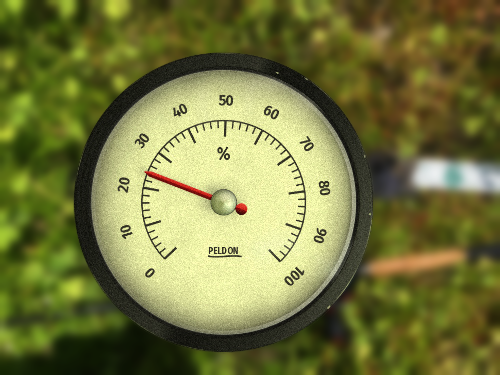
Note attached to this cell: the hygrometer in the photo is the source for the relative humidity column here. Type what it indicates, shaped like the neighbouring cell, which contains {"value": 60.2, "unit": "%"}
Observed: {"value": 24, "unit": "%"}
